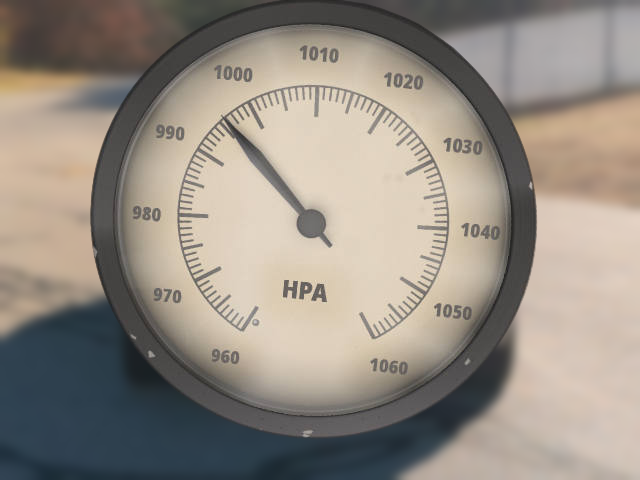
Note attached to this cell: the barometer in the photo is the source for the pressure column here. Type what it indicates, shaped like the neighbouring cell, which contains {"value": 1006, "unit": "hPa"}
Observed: {"value": 996, "unit": "hPa"}
